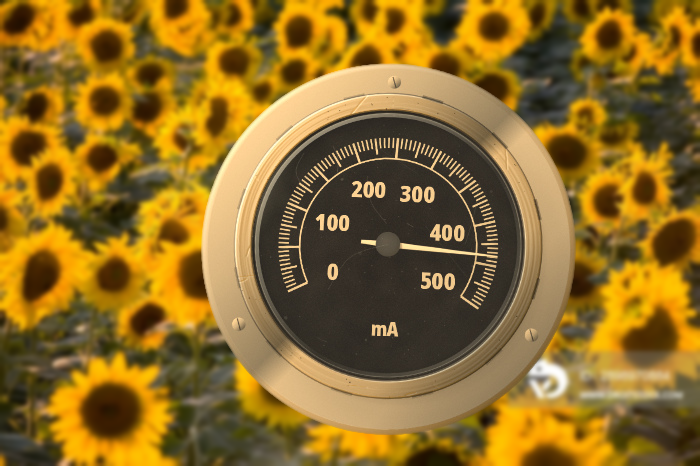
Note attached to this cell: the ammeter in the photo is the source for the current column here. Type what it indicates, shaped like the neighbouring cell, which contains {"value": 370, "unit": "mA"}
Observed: {"value": 440, "unit": "mA"}
